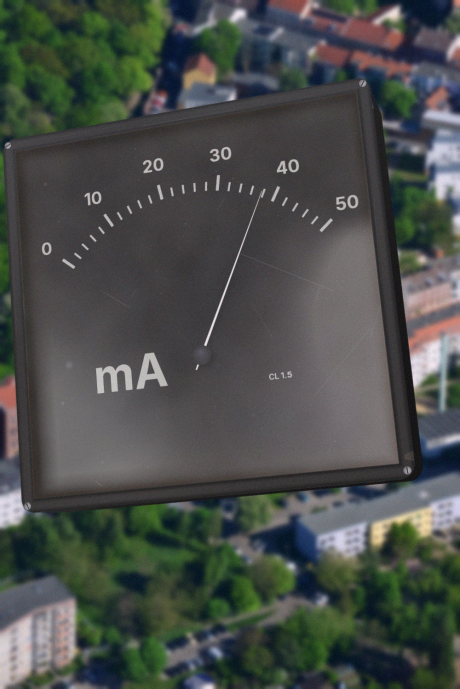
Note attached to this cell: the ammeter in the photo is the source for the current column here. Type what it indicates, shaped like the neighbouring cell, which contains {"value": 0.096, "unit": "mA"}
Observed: {"value": 38, "unit": "mA"}
